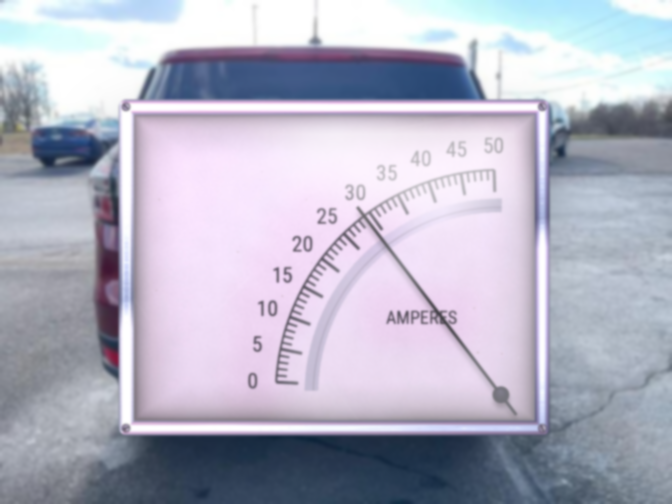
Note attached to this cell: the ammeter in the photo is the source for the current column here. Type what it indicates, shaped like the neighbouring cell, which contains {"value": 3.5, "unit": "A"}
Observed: {"value": 29, "unit": "A"}
